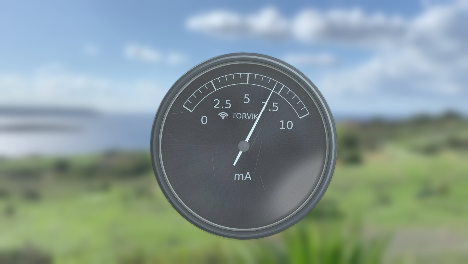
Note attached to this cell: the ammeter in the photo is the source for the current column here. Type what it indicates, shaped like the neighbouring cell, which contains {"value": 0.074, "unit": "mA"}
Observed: {"value": 7, "unit": "mA"}
